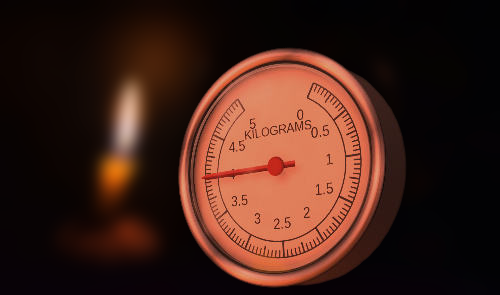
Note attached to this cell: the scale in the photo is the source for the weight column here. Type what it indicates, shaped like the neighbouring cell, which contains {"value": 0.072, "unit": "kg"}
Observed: {"value": 4, "unit": "kg"}
